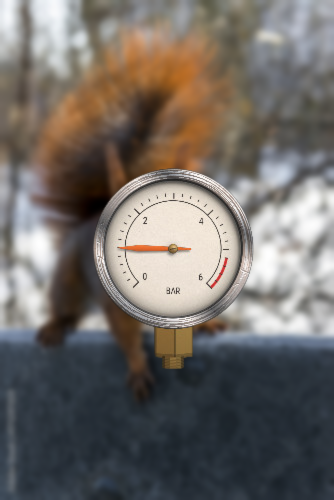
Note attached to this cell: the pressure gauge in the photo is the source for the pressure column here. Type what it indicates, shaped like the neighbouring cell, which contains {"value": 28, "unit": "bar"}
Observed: {"value": 1, "unit": "bar"}
